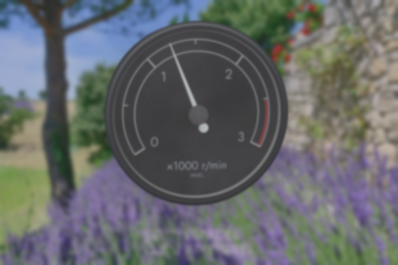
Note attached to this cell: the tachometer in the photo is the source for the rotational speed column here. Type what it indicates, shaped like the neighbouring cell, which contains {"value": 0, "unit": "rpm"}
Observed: {"value": 1250, "unit": "rpm"}
